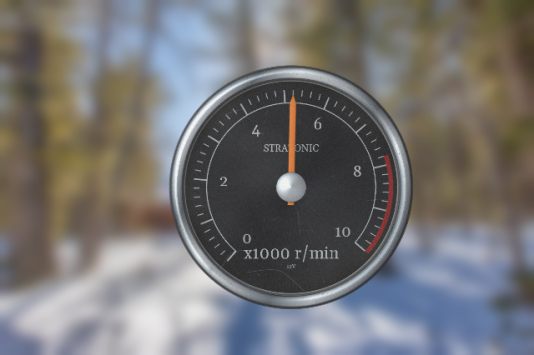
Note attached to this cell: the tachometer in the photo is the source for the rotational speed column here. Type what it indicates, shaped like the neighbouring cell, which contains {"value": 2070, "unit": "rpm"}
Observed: {"value": 5200, "unit": "rpm"}
